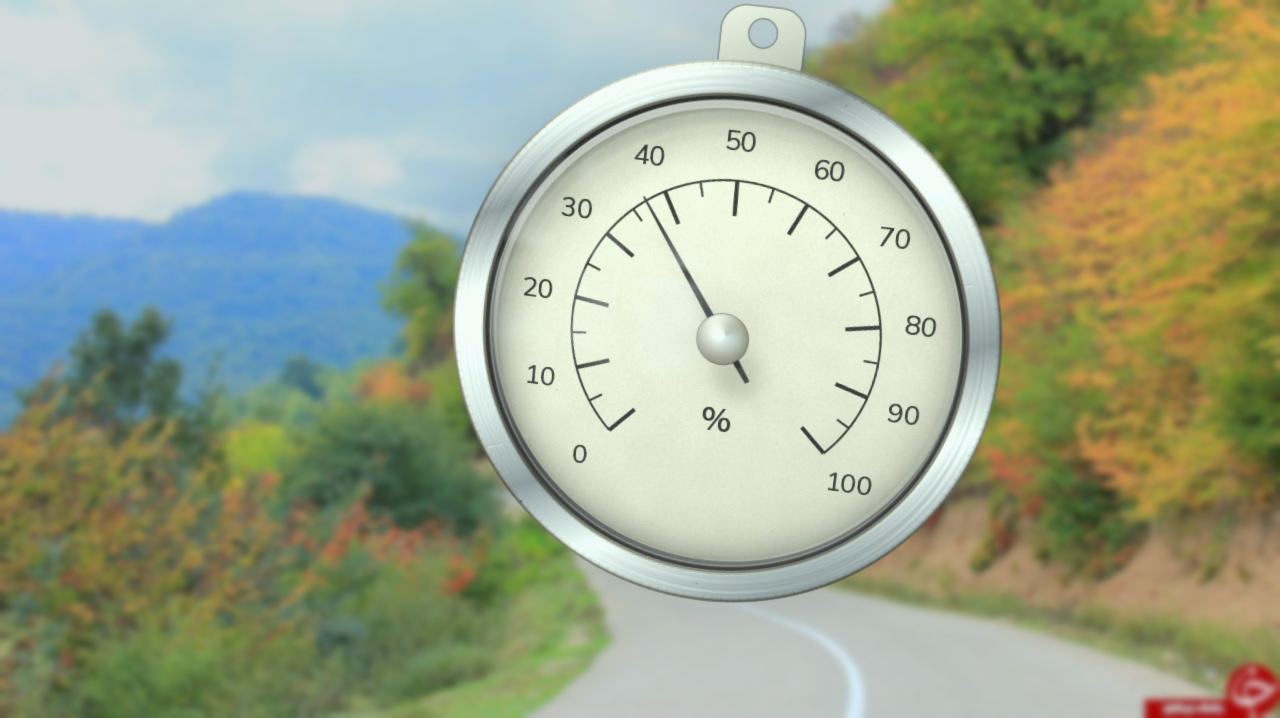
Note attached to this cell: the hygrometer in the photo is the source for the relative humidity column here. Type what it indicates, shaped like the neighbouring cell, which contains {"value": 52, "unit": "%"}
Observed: {"value": 37.5, "unit": "%"}
